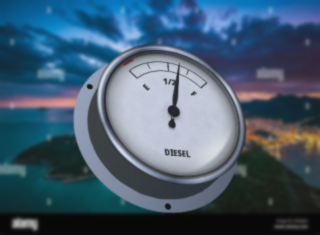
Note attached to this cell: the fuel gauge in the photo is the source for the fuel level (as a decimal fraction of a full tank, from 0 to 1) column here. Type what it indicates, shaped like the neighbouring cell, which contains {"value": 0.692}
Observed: {"value": 0.625}
